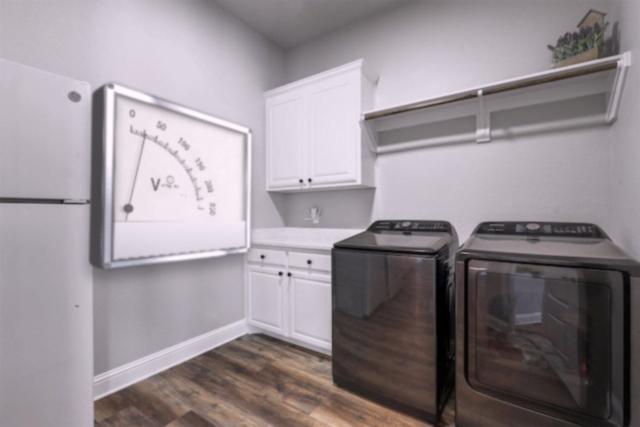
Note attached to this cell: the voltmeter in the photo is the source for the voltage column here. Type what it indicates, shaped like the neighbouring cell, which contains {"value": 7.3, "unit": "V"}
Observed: {"value": 25, "unit": "V"}
